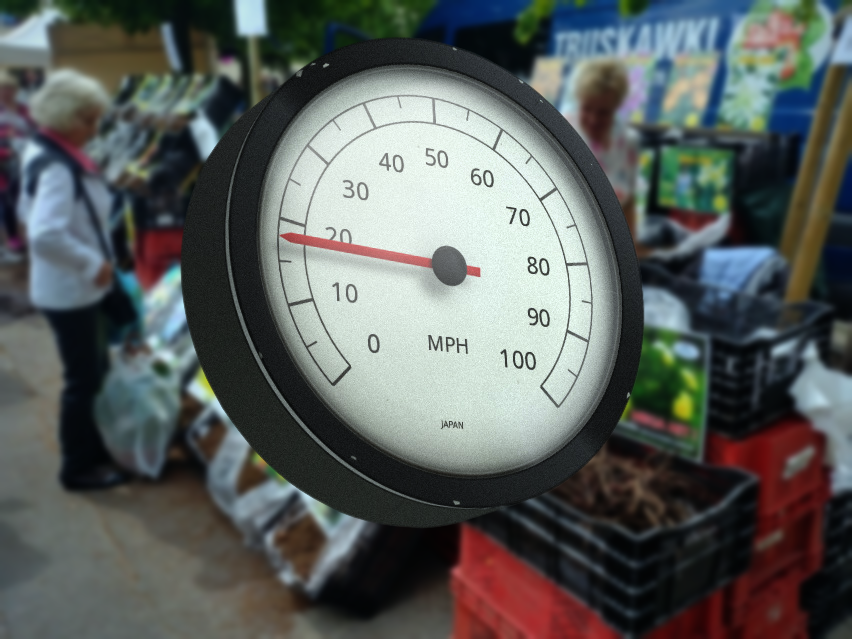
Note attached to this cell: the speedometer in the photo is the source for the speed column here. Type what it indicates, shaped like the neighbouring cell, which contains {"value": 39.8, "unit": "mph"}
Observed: {"value": 17.5, "unit": "mph"}
